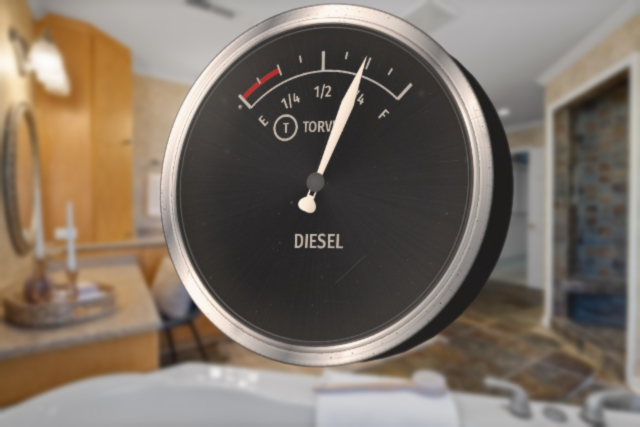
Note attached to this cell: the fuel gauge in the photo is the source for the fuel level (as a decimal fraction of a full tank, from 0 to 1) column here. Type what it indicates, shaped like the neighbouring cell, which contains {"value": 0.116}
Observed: {"value": 0.75}
